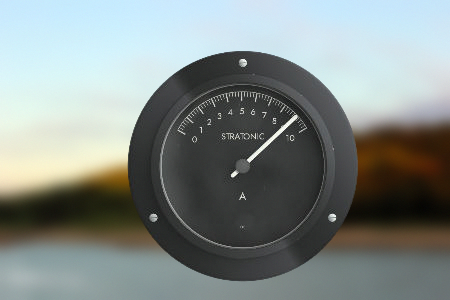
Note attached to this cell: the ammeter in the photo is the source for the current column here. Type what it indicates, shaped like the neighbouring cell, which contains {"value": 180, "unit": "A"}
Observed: {"value": 9, "unit": "A"}
